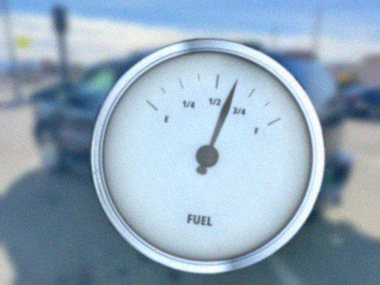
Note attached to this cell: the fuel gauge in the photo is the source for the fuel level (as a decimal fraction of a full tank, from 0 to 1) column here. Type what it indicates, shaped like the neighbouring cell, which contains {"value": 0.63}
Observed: {"value": 0.625}
